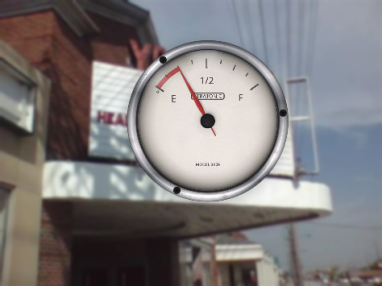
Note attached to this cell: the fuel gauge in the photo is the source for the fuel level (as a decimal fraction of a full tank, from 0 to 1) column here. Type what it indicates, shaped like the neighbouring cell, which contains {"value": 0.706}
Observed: {"value": 0.25}
